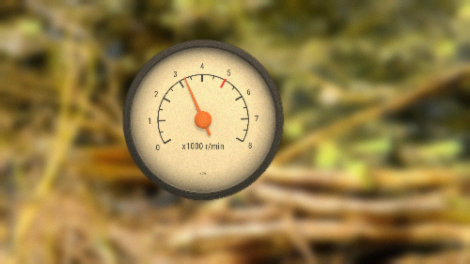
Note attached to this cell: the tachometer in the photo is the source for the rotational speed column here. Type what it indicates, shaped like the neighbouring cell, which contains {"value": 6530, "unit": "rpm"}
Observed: {"value": 3250, "unit": "rpm"}
